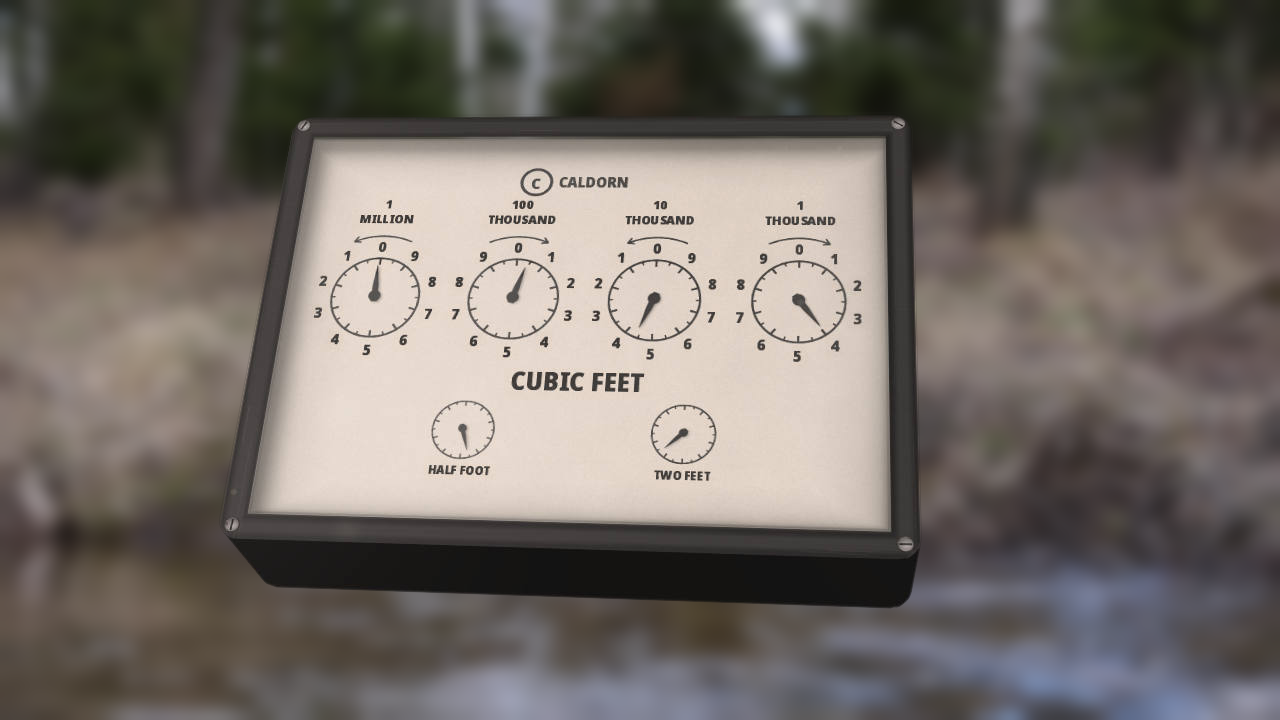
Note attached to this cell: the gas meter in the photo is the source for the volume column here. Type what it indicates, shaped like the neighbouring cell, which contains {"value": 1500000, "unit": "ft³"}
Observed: {"value": 4400, "unit": "ft³"}
